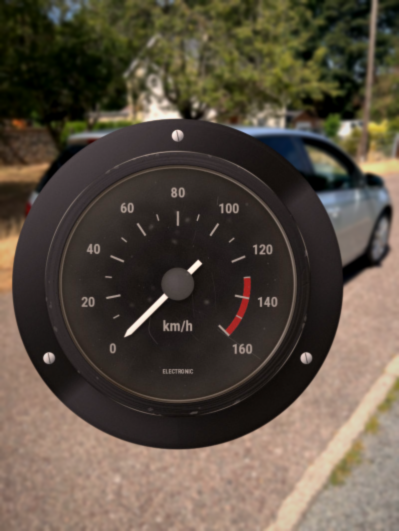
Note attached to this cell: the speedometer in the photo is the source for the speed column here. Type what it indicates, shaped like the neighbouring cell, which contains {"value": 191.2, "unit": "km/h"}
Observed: {"value": 0, "unit": "km/h"}
